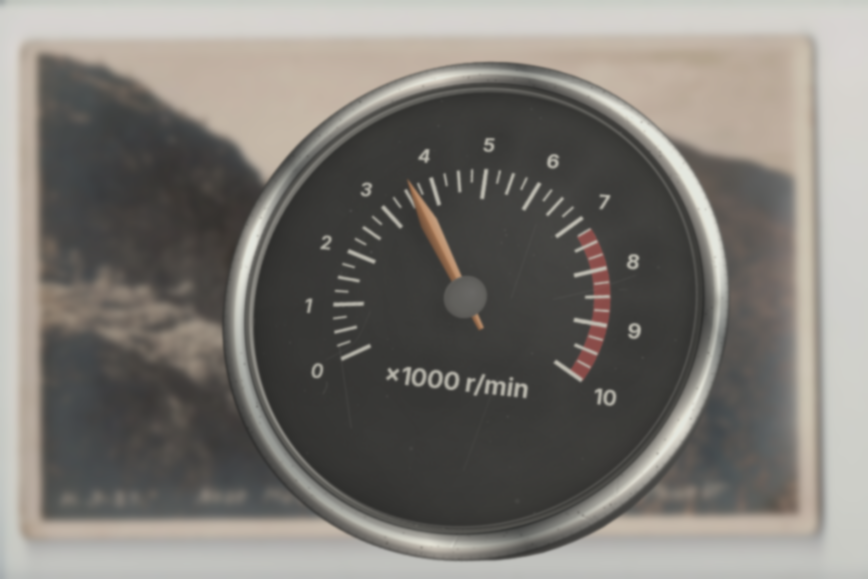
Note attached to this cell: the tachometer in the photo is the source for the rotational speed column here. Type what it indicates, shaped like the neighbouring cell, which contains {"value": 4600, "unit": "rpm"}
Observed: {"value": 3625, "unit": "rpm"}
